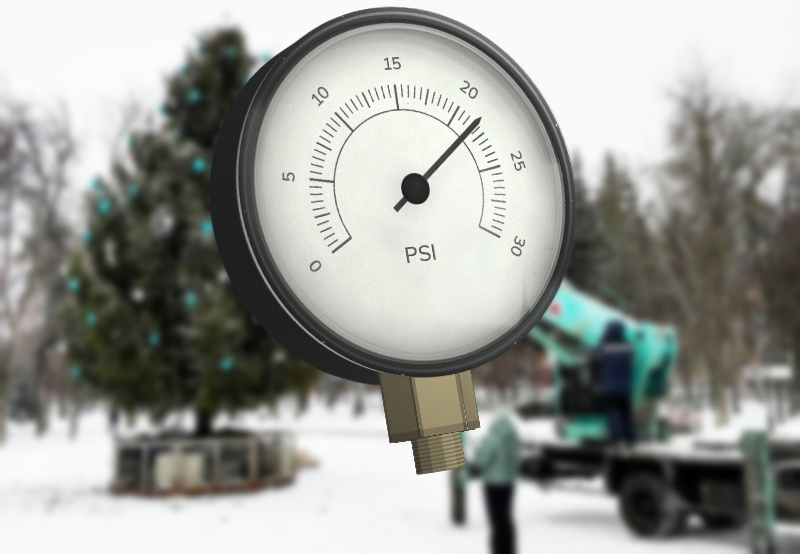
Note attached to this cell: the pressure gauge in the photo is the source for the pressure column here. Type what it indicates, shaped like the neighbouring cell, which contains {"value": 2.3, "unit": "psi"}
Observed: {"value": 21.5, "unit": "psi"}
